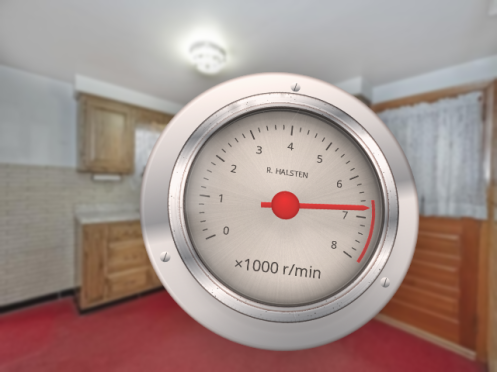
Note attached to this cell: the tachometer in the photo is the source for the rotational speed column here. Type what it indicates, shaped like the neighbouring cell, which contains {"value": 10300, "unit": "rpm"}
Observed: {"value": 6800, "unit": "rpm"}
